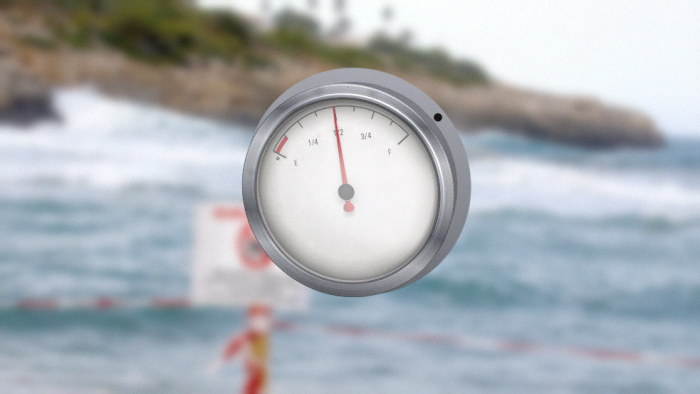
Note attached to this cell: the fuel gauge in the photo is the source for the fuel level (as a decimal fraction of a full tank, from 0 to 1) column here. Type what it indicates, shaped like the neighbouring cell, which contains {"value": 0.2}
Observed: {"value": 0.5}
